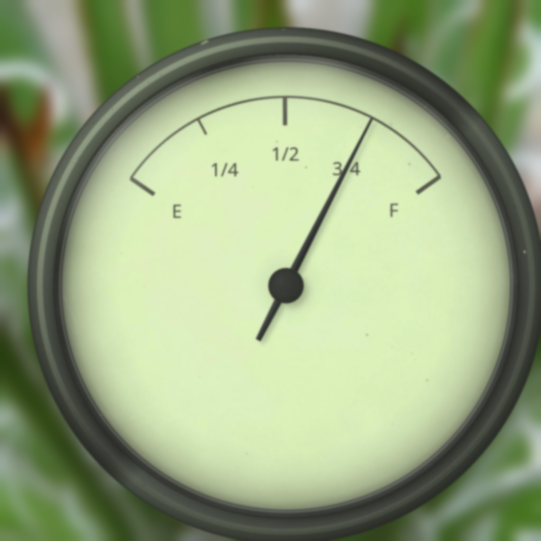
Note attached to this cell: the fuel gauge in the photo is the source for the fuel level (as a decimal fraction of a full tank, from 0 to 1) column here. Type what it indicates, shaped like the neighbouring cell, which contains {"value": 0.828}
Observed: {"value": 0.75}
